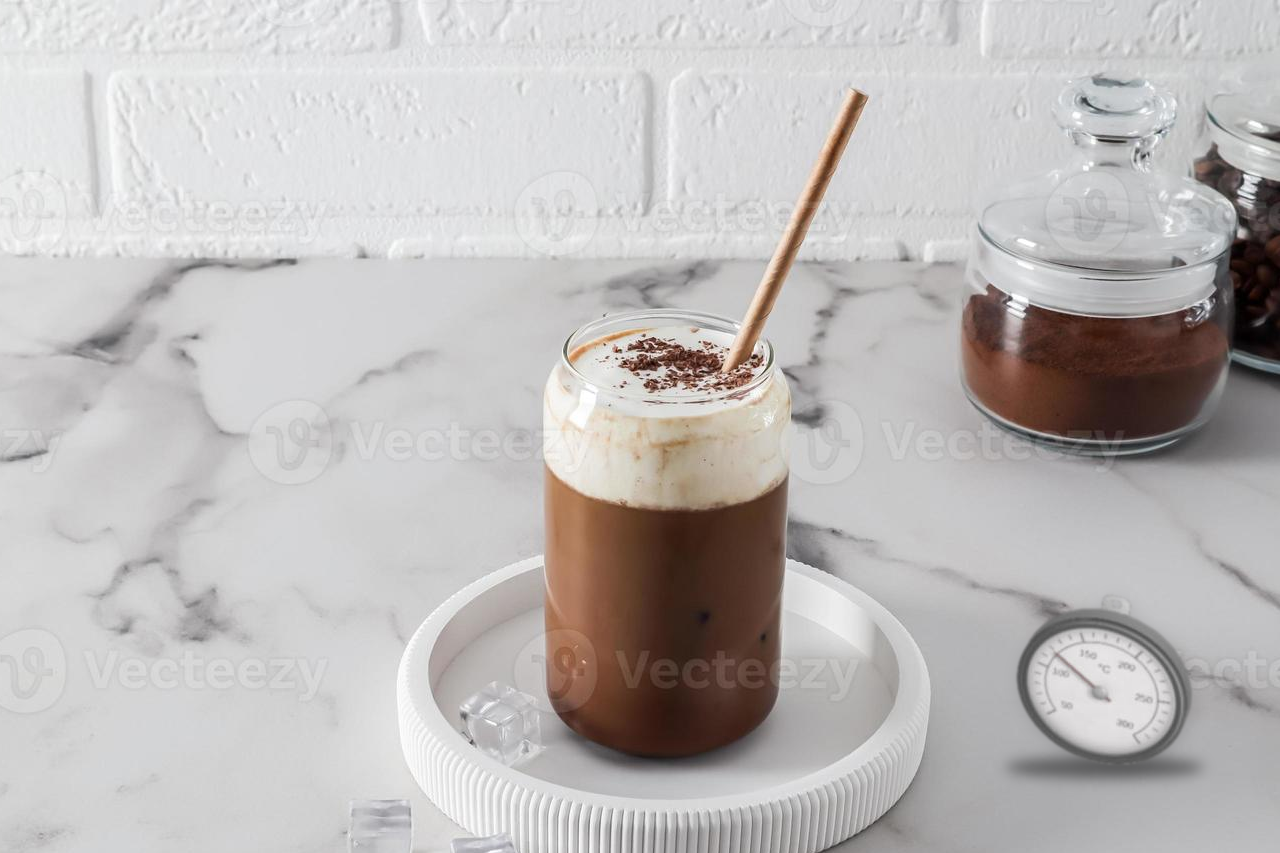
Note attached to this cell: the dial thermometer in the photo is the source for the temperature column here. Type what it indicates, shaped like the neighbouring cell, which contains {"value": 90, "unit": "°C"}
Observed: {"value": 120, "unit": "°C"}
